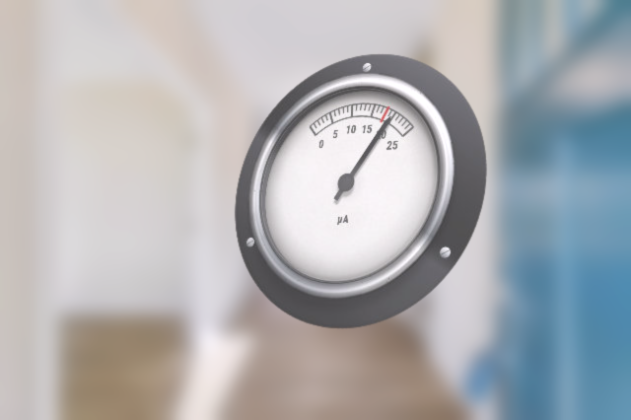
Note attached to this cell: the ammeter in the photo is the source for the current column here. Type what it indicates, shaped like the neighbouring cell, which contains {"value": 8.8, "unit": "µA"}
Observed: {"value": 20, "unit": "µA"}
